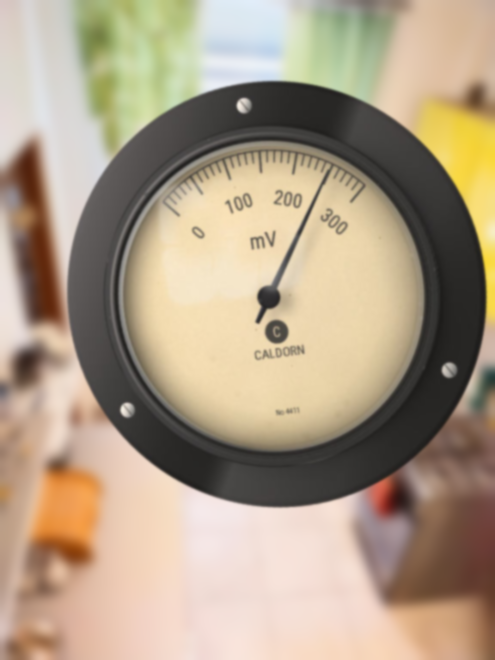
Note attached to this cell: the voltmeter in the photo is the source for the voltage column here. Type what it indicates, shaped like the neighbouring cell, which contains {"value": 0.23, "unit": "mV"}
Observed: {"value": 250, "unit": "mV"}
